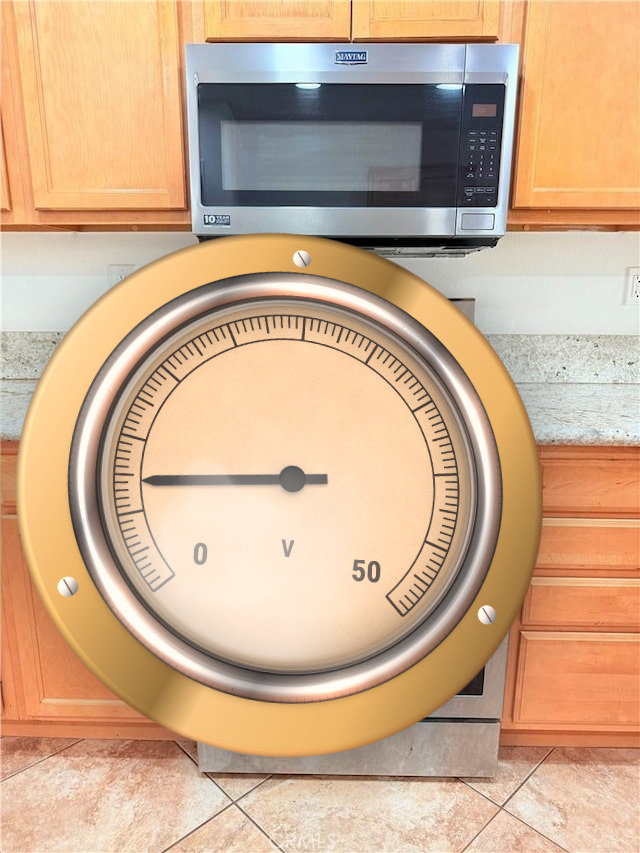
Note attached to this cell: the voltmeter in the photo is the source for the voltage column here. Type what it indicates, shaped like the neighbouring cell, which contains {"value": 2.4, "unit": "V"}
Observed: {"value": 7, "unit": "V"}
